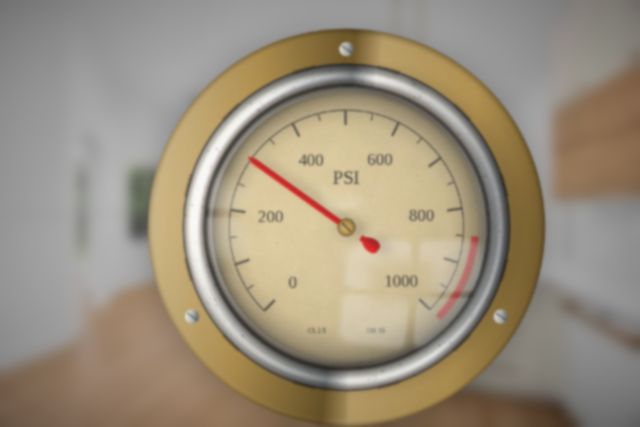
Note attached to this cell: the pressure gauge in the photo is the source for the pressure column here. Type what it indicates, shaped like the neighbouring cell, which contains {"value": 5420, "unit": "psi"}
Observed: {"value": 300, "unit": "psi"}
